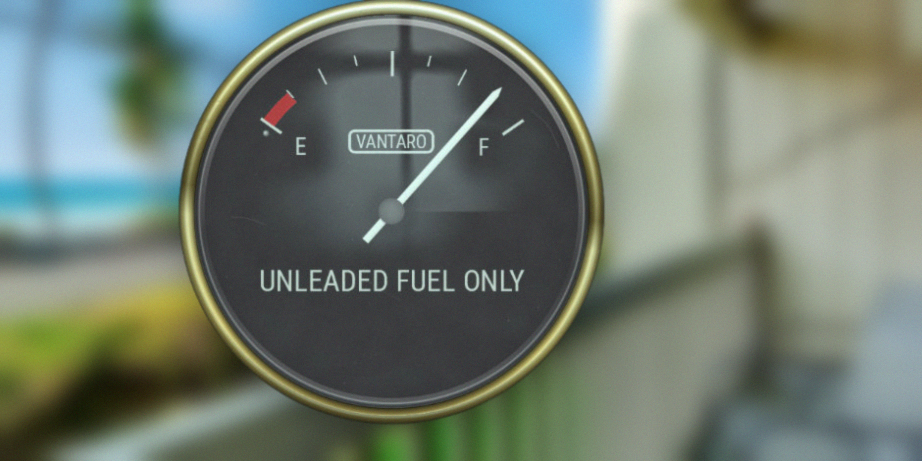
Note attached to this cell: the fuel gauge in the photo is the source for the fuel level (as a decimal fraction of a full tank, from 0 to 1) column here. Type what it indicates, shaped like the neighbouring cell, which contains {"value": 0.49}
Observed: {"value": 0.875}
